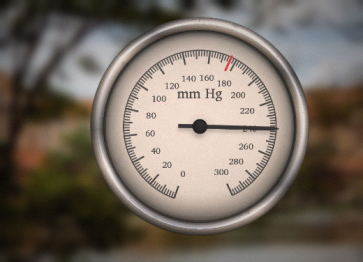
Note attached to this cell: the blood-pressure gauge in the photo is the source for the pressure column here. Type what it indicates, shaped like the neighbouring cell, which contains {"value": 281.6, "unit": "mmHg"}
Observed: {"value": 240, "unit": "mmHg"}
